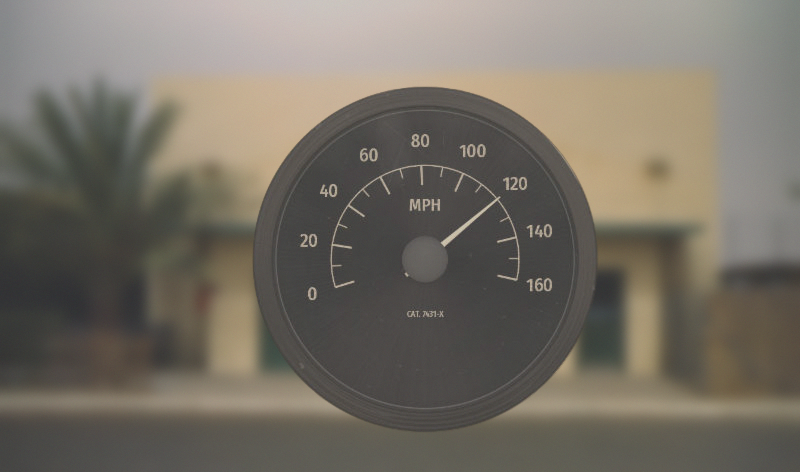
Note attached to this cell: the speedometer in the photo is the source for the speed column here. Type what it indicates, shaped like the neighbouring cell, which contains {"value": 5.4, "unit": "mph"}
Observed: {"value": 120, "unit": "mph"}
